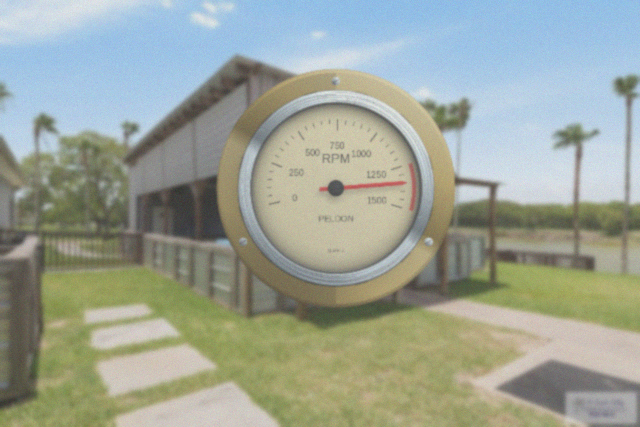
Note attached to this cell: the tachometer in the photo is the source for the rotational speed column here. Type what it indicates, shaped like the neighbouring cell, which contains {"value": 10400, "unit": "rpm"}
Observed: {"value": 1350, "unit": "rpm"}
